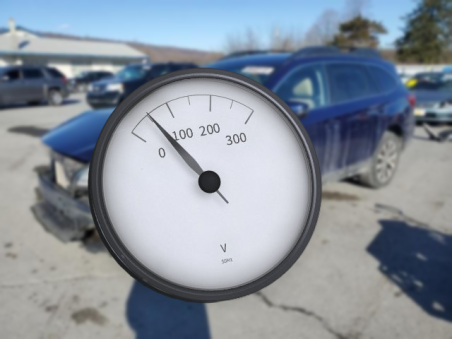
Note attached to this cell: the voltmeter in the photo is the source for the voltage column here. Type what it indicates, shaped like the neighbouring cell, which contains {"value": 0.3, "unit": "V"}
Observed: {"value": 50, "unit": "V"}
